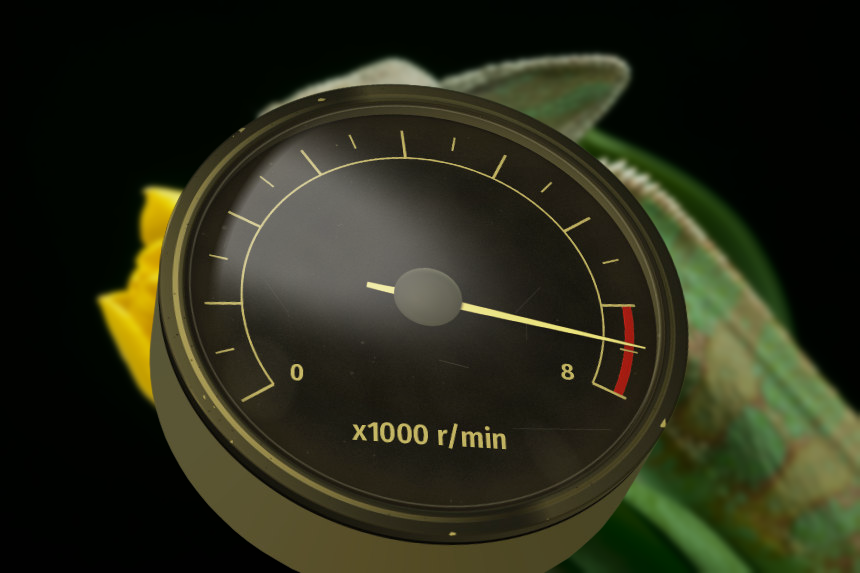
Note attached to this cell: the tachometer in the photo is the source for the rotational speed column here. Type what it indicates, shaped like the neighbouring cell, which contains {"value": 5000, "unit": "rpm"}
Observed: {"value": 7500, "unit": "rpm"}
